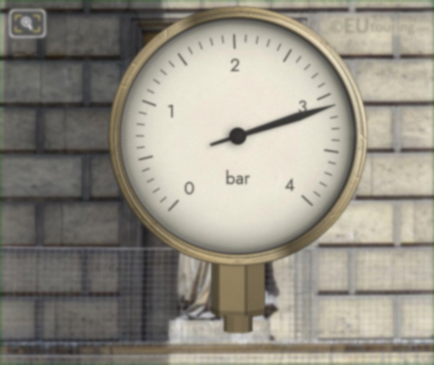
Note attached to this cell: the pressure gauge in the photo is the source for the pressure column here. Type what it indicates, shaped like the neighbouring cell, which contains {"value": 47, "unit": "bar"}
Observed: {"value": 3.1, "unit": "bar"}
